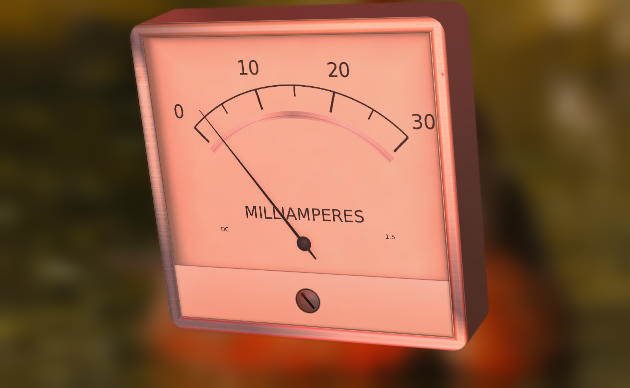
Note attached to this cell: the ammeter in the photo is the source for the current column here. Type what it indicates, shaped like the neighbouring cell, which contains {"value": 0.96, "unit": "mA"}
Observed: {"value": 2.5, "unit": "mA"}
